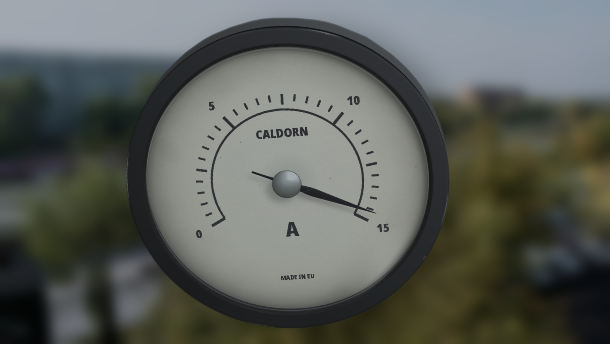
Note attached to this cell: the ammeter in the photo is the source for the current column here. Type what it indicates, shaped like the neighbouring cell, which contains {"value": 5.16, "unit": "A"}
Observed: {"value": 14.5, "unit": "A"}
